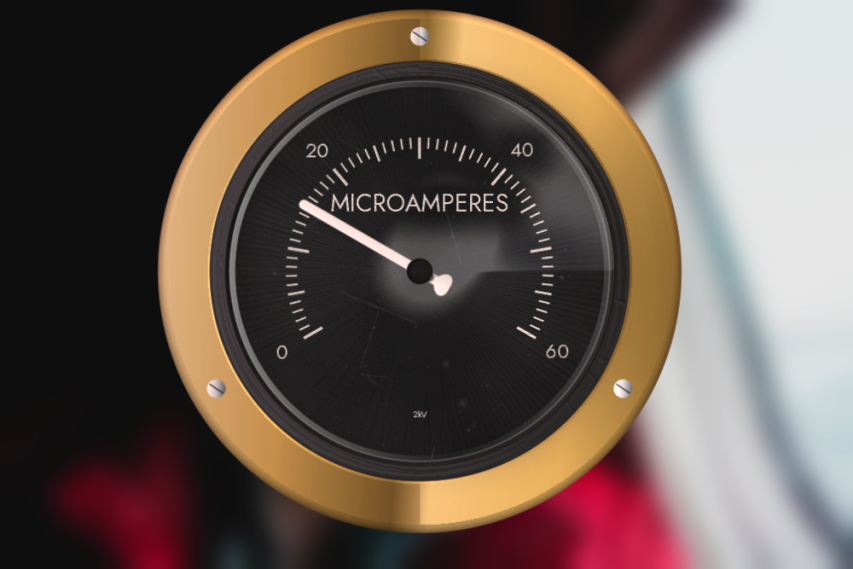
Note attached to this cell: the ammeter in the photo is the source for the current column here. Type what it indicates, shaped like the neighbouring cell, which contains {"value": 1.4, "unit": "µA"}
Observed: {"value": 15, "unit": "µA"}
